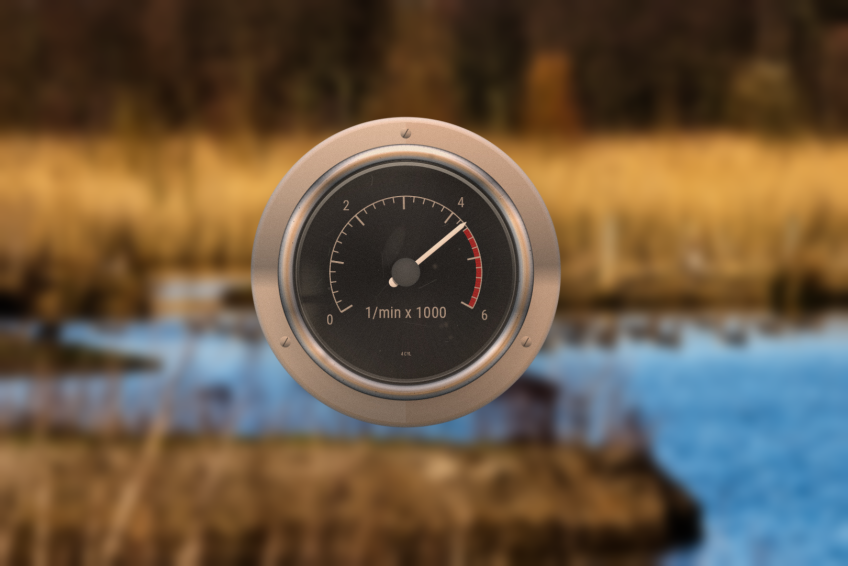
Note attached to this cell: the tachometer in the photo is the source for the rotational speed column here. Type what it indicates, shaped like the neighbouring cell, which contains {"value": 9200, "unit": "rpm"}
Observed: {"value": 4300, "unit": "rpm"}
